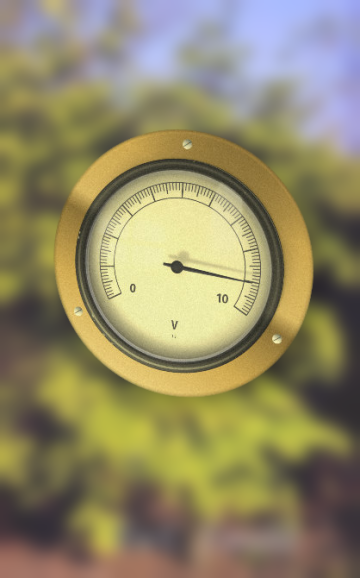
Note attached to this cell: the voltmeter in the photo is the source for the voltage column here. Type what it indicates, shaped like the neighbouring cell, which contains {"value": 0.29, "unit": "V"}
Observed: {"value": 9, "unit": "V"}
